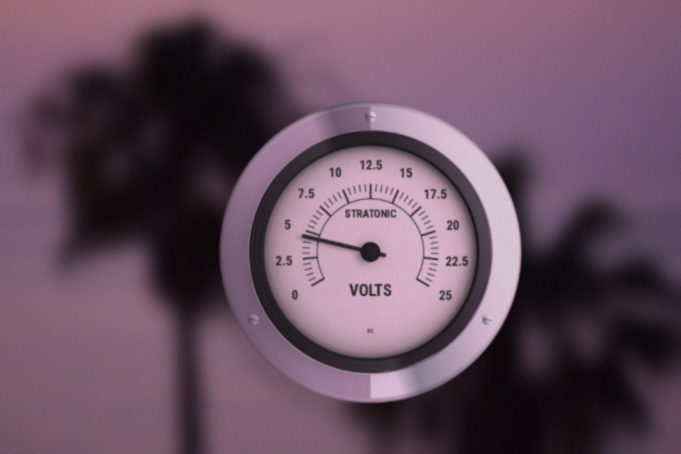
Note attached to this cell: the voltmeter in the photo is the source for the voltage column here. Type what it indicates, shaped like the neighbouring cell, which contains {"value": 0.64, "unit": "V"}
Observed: {"value": 4.5, "unit": "V"}
